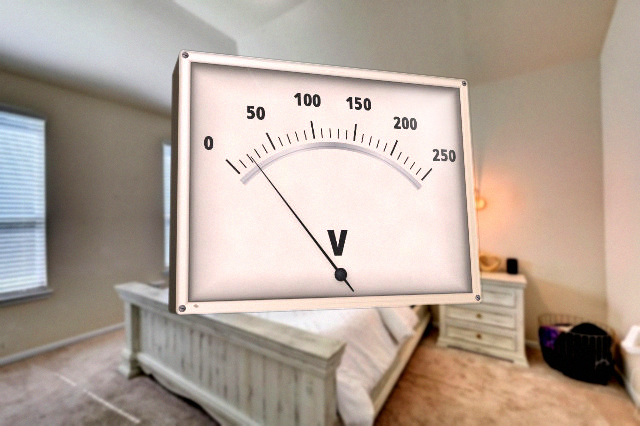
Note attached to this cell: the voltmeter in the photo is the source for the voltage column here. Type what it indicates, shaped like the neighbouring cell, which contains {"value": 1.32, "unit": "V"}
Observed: {"value": 20, "unit": "V"}
